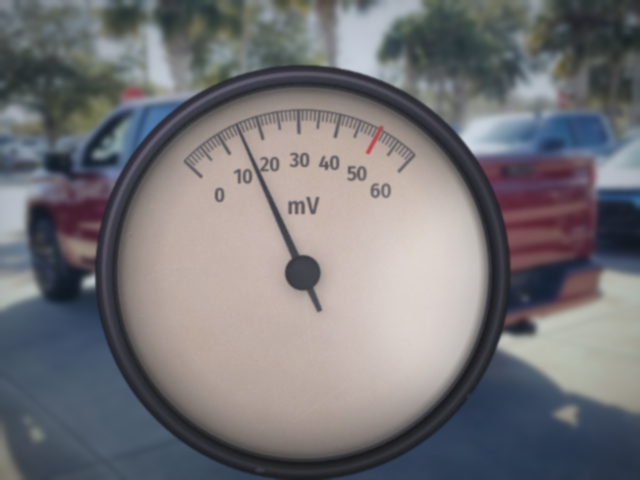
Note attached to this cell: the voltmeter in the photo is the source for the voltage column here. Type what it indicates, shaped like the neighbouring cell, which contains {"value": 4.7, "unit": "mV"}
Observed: {"value": 15, "unit": "mV"}
